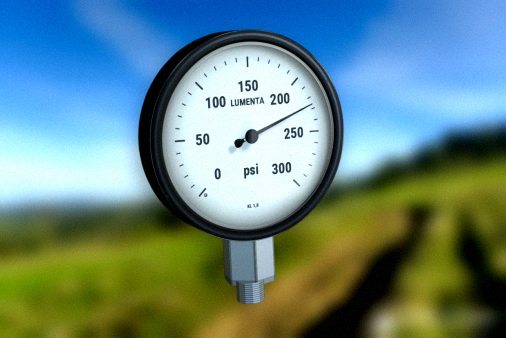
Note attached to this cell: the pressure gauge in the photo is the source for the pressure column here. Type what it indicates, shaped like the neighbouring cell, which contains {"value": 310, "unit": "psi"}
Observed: {"value": 225, "unit": "psi"}
